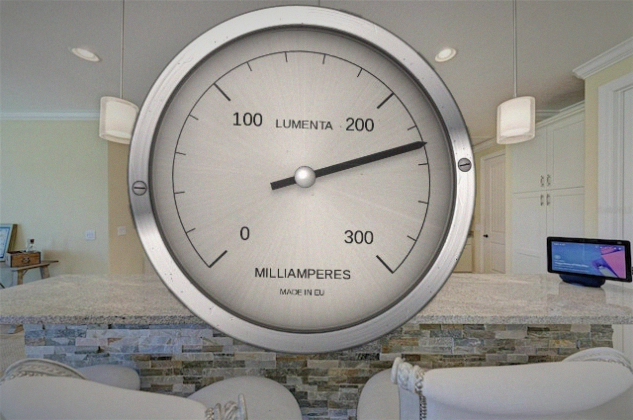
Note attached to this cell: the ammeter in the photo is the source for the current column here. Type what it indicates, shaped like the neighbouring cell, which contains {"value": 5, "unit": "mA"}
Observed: {"value": 230, "unit": "mA"}
